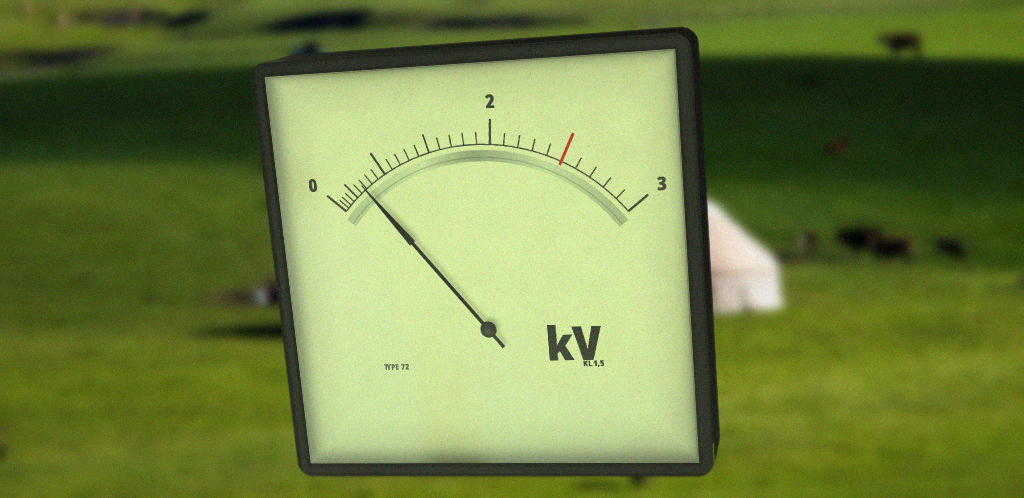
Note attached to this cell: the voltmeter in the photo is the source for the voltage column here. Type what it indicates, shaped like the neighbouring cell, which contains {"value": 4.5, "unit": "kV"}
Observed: {"value": 0.7, "unit": "kV"}
